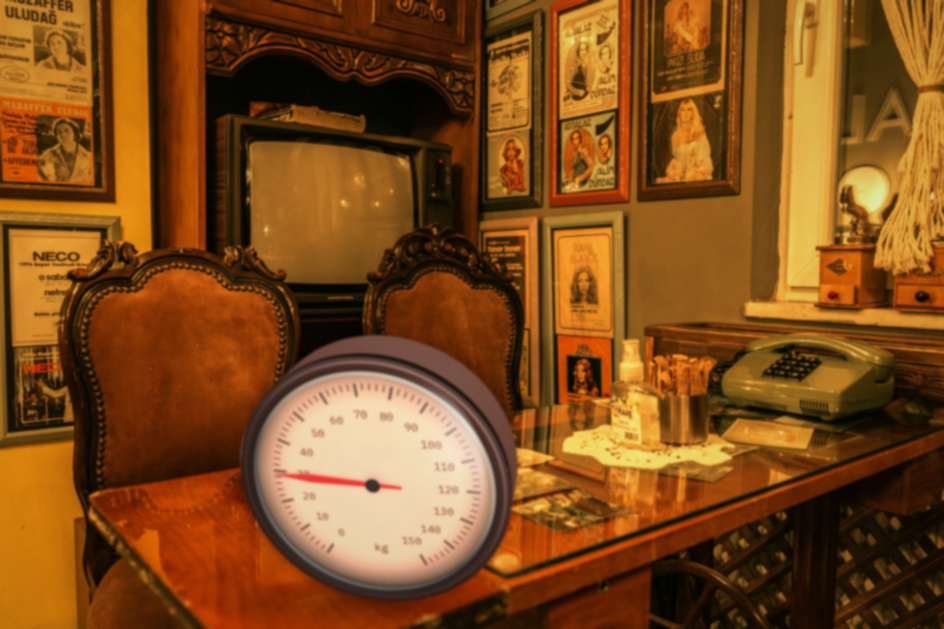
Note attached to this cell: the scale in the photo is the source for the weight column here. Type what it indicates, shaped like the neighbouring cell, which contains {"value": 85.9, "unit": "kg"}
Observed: {"value": 30, "unit": "kg"}
